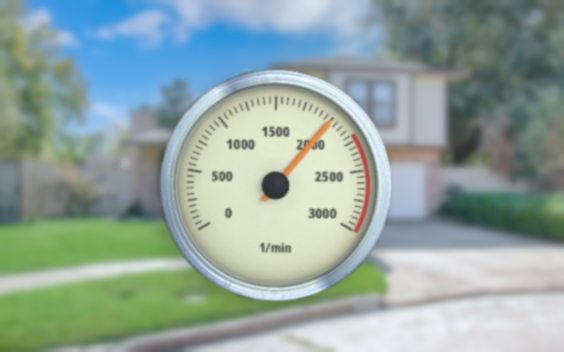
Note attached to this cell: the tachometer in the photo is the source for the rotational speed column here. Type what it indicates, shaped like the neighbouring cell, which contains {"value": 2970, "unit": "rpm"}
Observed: {"value": 2000, "unit": "rpm"}
